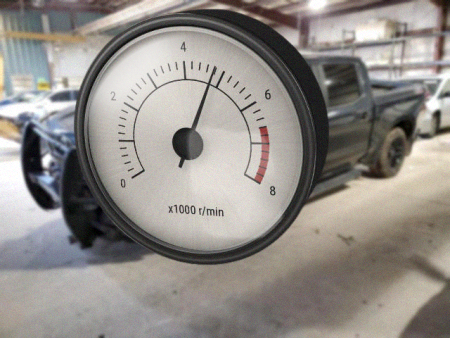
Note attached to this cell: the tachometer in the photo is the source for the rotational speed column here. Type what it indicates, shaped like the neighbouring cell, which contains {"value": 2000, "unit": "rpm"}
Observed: {"value": 4800, "unit": "rpm"}
